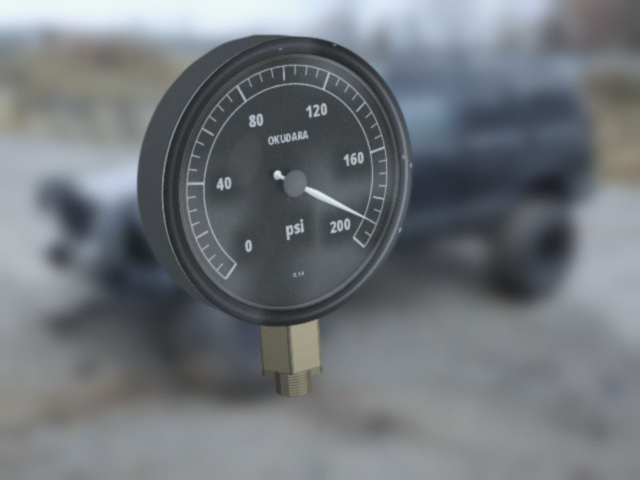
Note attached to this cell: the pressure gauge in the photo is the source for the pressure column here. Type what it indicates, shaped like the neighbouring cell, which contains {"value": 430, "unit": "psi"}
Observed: {"value": 190, "unit": "psi"}
